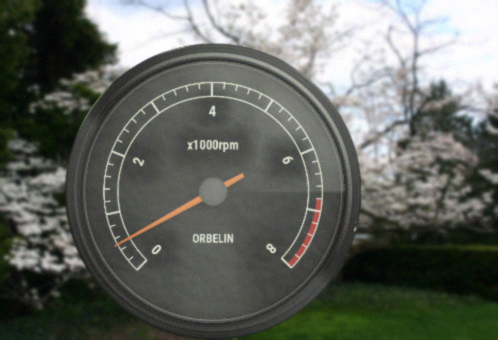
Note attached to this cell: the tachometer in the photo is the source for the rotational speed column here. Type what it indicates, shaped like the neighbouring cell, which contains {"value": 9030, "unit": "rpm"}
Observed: {"value": 500, "unit": "rpm"}
